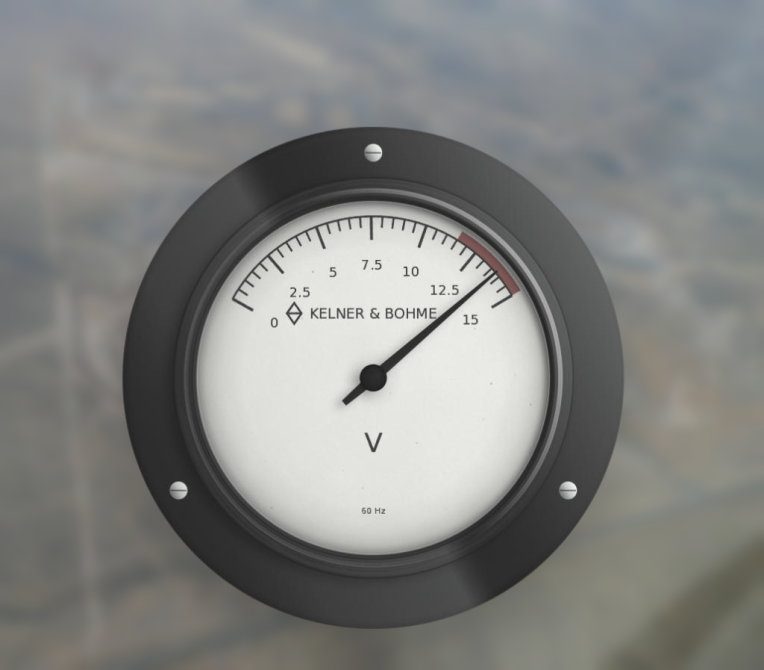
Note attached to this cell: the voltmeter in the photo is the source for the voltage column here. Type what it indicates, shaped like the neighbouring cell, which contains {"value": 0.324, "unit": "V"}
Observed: {"value": 13.75, "unit": "V"}
